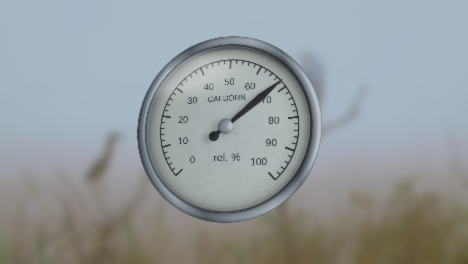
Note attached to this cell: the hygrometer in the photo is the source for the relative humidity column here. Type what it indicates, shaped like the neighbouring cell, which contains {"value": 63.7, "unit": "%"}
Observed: {"value": 68, "unit": "%"}
